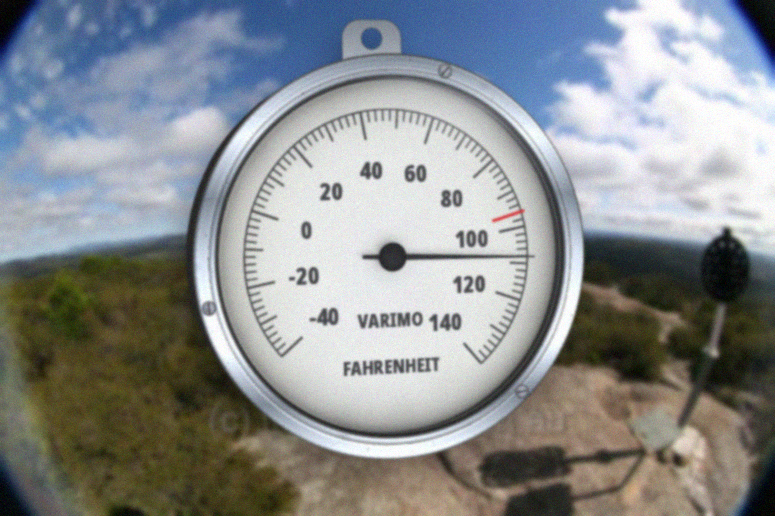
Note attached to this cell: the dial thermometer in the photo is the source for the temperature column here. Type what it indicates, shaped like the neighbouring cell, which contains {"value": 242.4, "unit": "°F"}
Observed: {"value": 108, "unit": "°F"}
